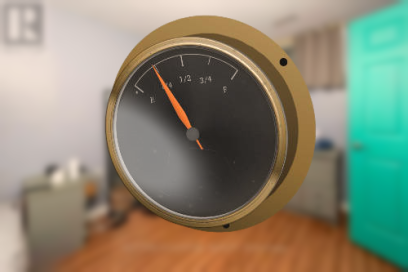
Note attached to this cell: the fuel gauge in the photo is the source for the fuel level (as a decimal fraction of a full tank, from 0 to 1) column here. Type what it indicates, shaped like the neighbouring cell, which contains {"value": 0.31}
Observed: {"value": 0.25}
